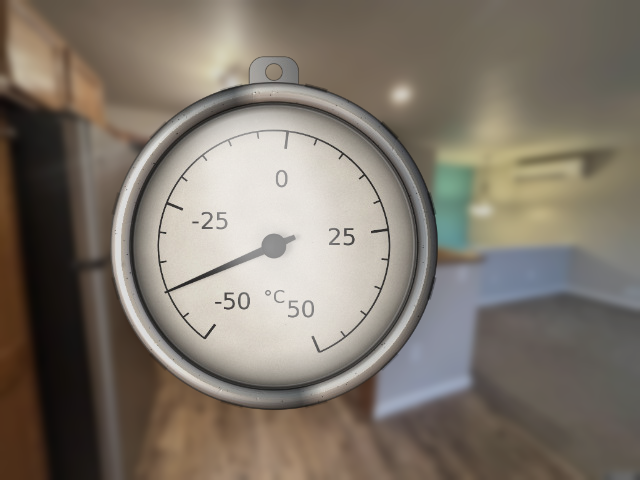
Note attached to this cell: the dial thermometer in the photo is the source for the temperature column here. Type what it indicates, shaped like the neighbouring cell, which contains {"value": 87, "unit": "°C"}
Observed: {"value": -40, "unit": "°C"}
